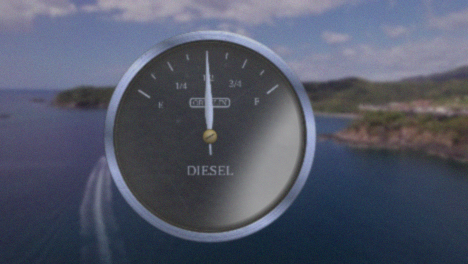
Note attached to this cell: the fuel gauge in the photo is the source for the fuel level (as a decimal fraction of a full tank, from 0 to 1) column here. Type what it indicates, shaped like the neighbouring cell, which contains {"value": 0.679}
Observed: {"value": 0.5}
